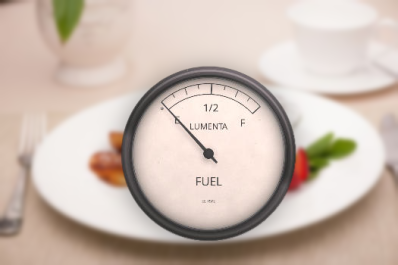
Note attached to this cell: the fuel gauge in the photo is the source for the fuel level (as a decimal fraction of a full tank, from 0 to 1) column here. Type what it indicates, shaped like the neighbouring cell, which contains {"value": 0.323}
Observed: {"value": 0}
